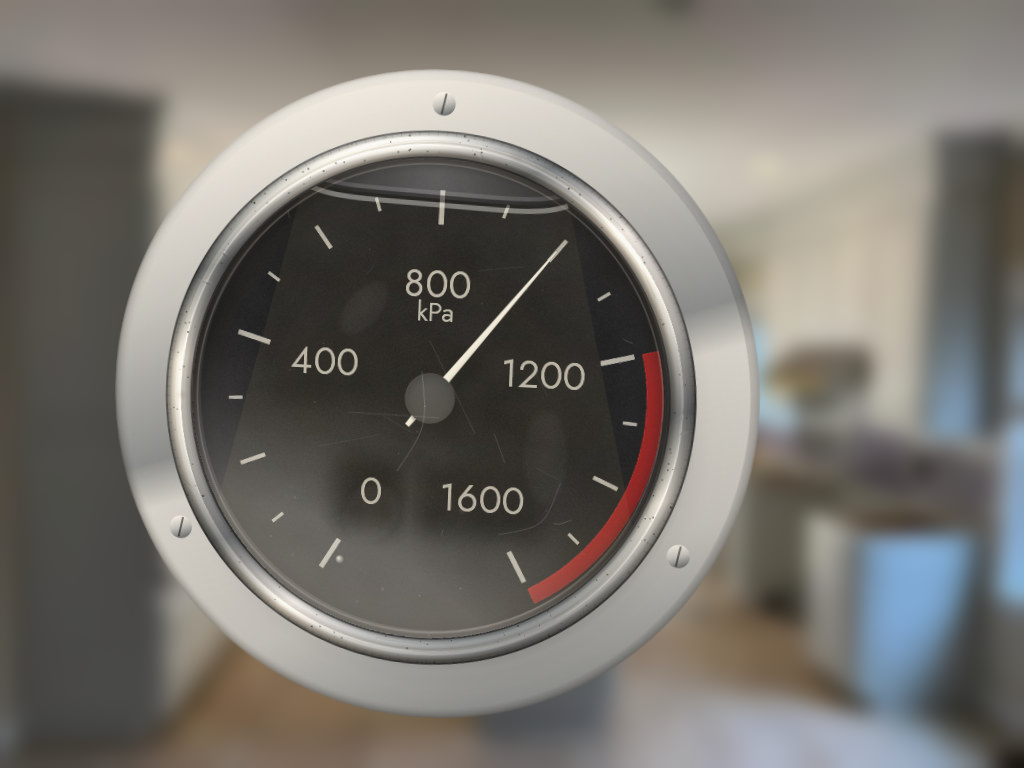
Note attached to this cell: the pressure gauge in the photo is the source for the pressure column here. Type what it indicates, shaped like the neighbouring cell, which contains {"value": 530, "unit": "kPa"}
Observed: {"value": 1000, "unit": "kPa"}
